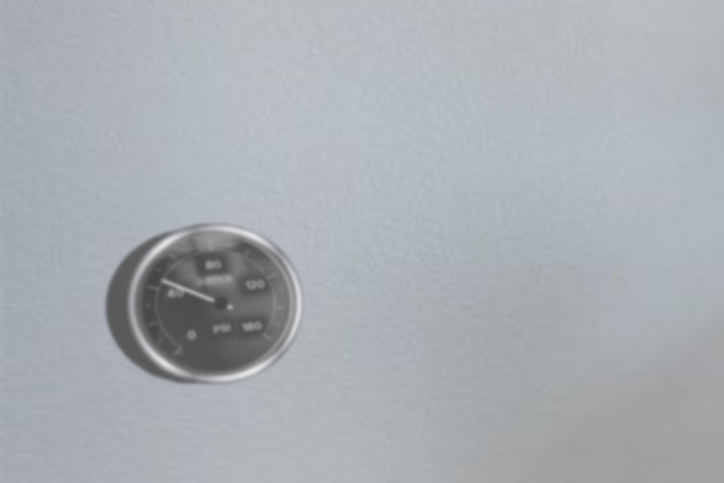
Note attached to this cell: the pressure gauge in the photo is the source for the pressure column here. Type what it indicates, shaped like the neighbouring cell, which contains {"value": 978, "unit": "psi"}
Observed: {"value": 45, "unit": "psi"}
